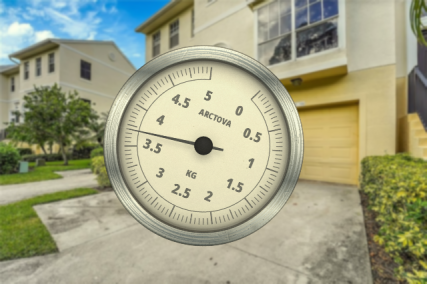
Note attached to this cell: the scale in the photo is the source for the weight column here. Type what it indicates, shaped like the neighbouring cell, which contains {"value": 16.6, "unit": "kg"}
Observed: {"value": 3.7, "unit": "kg"}
